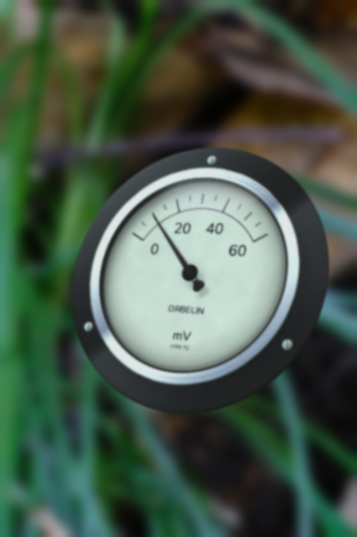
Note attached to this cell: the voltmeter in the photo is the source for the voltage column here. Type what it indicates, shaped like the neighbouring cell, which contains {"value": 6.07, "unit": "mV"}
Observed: {"value": 10, "unit": "mV"}
